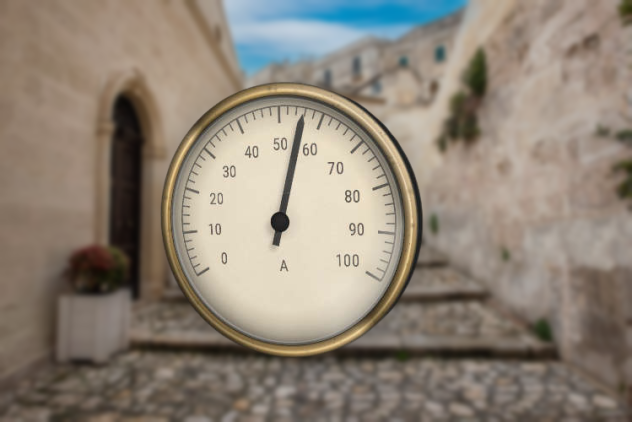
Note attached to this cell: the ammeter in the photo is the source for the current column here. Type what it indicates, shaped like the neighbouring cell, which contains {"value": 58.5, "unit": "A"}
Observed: {"value": 56, "unit": "A"}
